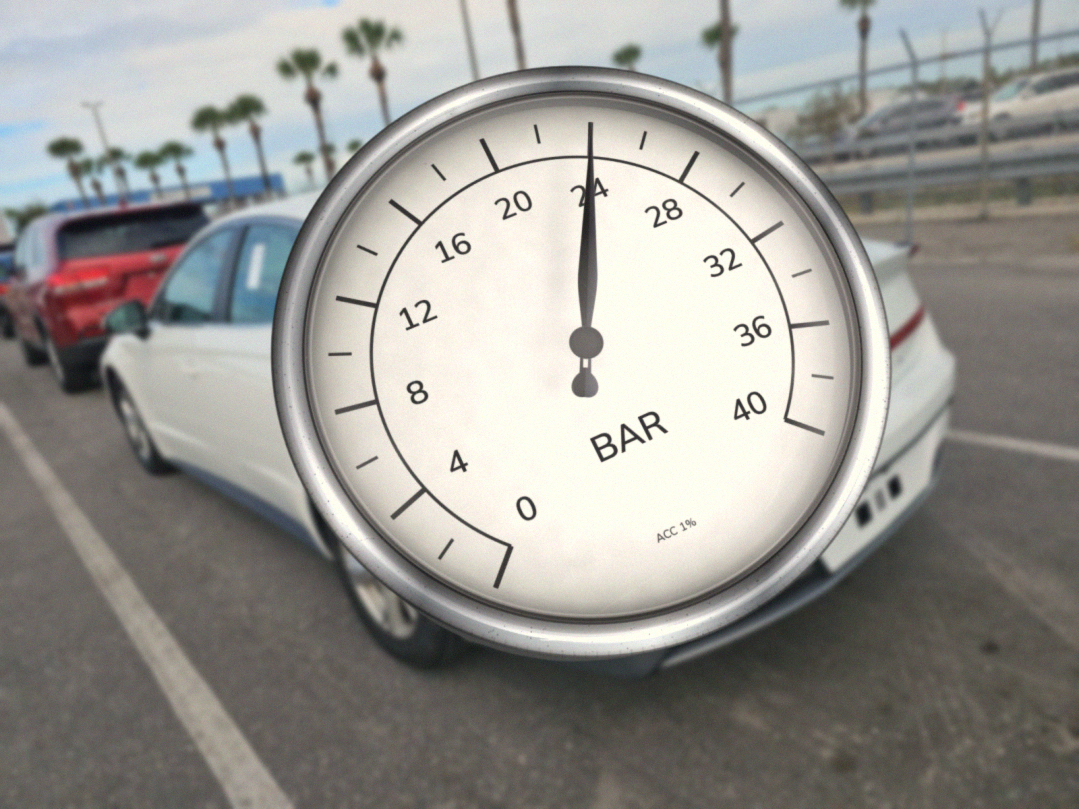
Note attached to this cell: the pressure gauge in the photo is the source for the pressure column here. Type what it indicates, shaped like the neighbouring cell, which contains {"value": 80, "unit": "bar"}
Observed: {"value": 24, "unit": "bar"}
